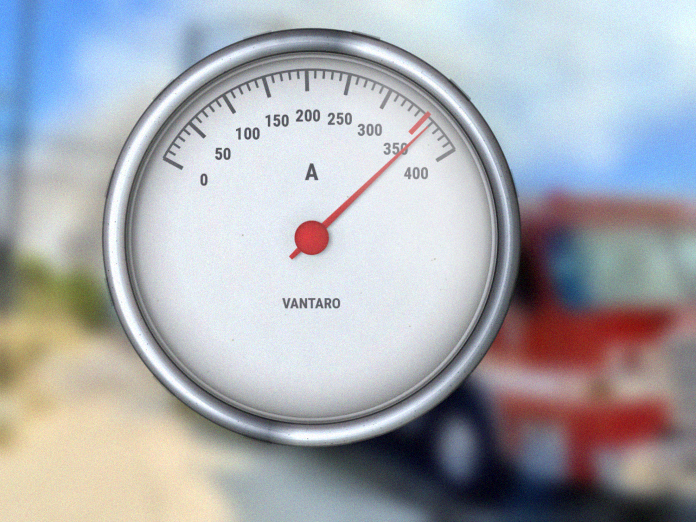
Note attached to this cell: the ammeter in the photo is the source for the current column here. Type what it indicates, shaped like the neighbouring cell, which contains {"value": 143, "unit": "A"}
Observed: {"value": 360, "unit": "A"}
